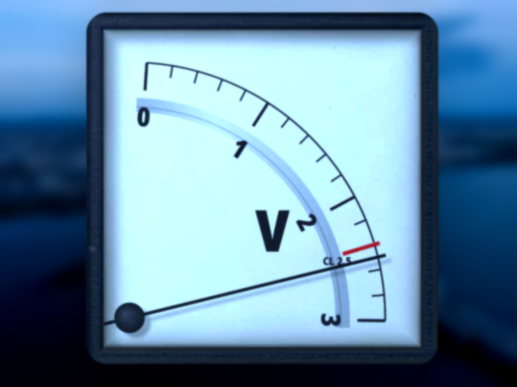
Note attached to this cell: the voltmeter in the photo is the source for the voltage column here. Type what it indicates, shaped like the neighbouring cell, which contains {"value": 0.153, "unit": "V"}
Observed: {"value": 2.5, "unit": "V"}
